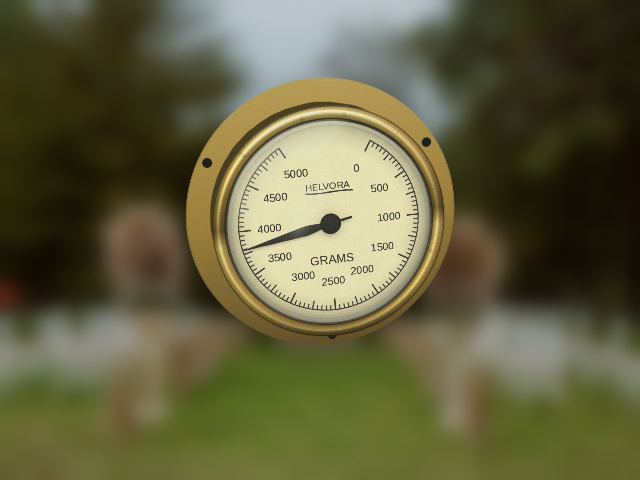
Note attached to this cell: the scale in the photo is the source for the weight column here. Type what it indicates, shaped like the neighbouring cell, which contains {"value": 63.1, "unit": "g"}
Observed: {"value": 3800, "unit": "g"}
